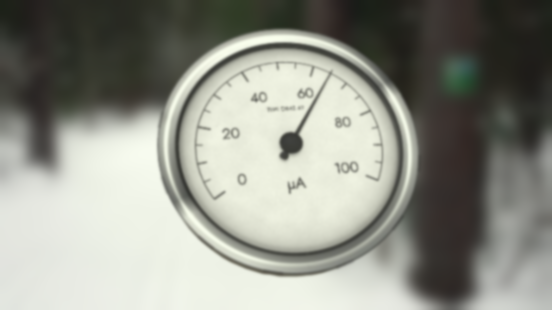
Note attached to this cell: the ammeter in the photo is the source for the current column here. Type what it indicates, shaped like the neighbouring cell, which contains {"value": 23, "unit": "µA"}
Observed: {"value": 65, "unit": "µA"}
